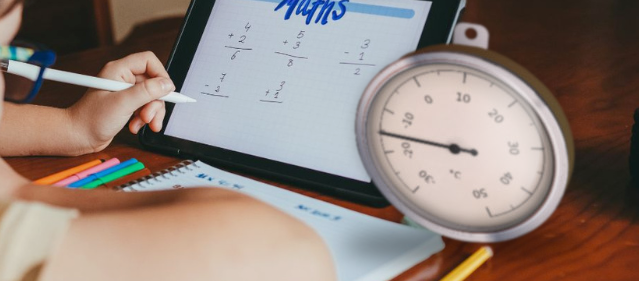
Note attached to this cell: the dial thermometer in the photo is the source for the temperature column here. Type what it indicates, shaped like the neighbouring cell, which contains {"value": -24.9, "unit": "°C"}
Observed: {"value": -15, "unit": "°C"}
